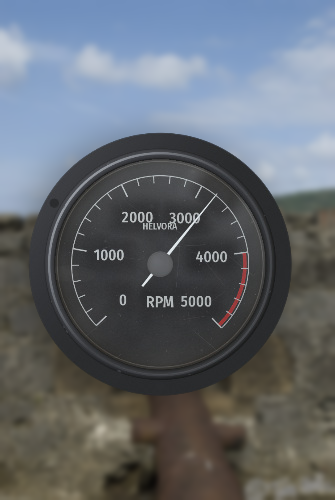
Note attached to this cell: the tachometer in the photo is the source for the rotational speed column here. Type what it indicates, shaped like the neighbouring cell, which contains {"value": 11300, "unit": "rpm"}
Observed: {"value": 3200, "unit": "rpm"}
